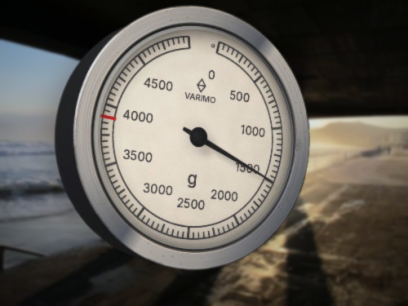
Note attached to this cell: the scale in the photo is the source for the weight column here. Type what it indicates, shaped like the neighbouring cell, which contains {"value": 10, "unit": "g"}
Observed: {"value": 1500, "unit": "g"}
